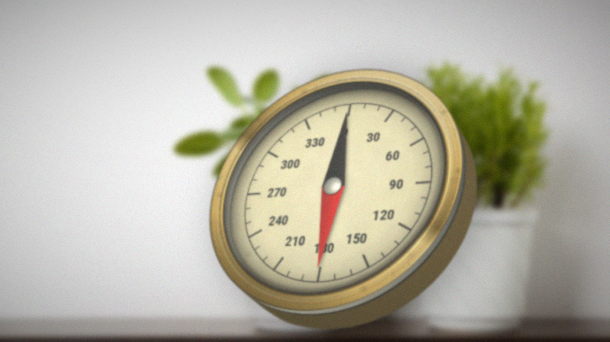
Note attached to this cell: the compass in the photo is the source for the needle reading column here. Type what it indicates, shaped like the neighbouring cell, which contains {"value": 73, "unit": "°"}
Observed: {"value": 180, "unit": "°"}
